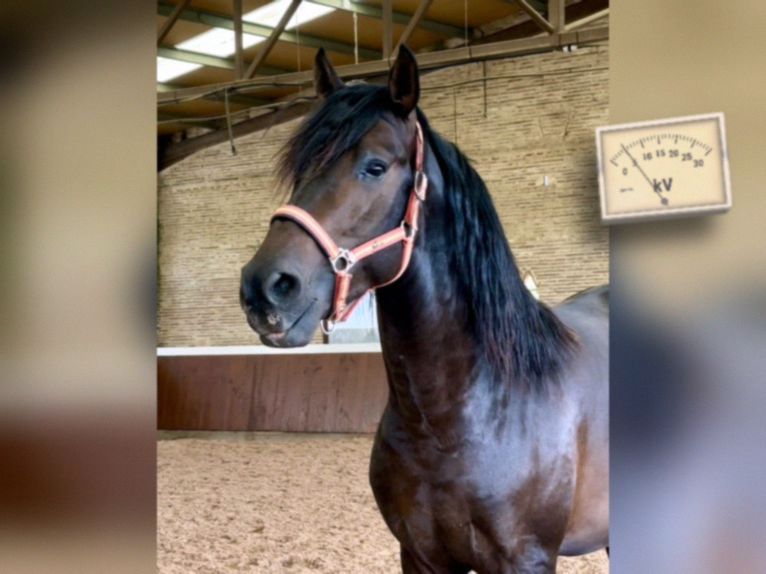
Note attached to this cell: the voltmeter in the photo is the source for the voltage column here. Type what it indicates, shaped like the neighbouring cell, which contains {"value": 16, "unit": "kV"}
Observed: {"value": 5, "unit": "kV"}
